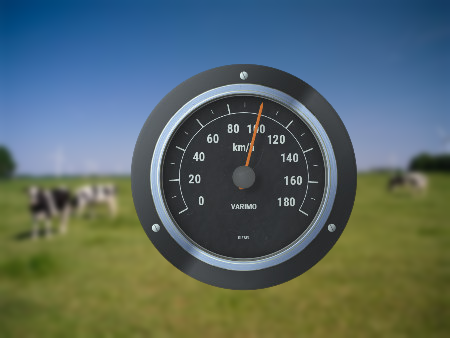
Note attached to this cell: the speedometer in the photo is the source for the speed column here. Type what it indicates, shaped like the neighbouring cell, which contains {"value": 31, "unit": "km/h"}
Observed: {"value": 100, "unit": "km/h"}
